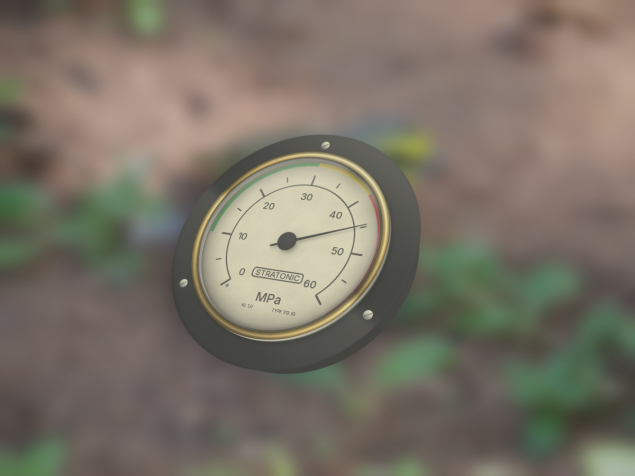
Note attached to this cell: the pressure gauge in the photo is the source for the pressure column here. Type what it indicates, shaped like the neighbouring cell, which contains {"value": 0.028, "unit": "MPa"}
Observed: {"value": 45, "unit": "MPa"}
